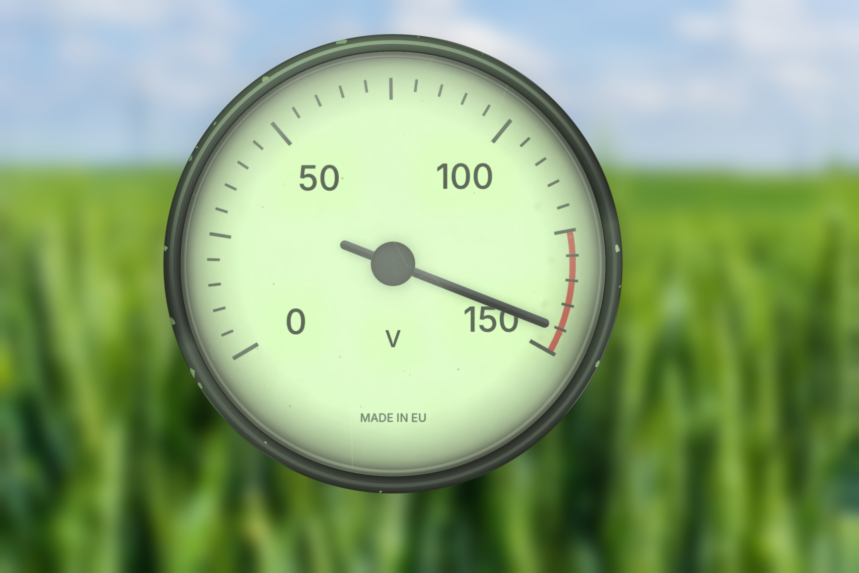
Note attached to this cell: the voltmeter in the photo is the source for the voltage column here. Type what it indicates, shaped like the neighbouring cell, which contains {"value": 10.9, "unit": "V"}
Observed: {"value": 145, "unit": "V"}
